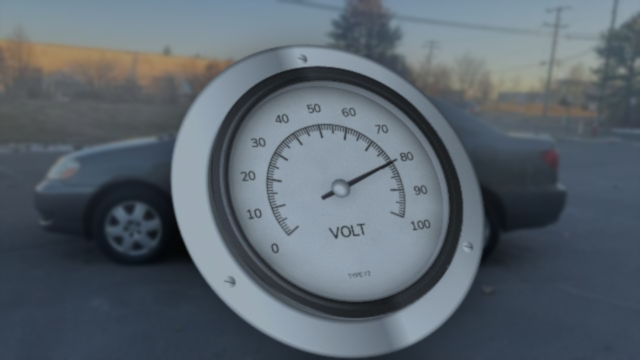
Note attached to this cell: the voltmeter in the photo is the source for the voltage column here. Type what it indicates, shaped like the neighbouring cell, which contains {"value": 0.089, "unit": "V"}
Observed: {"value": 80, "unit": "V"}
